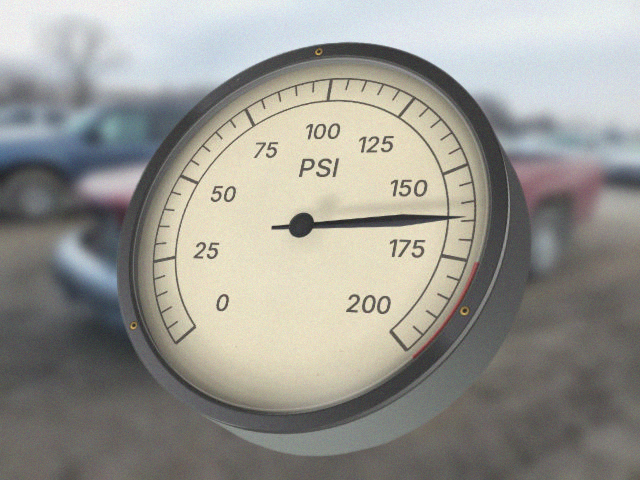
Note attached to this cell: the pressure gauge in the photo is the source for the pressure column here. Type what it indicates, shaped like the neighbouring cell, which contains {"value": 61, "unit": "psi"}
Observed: {"value": 165, "unit": "psi"}
